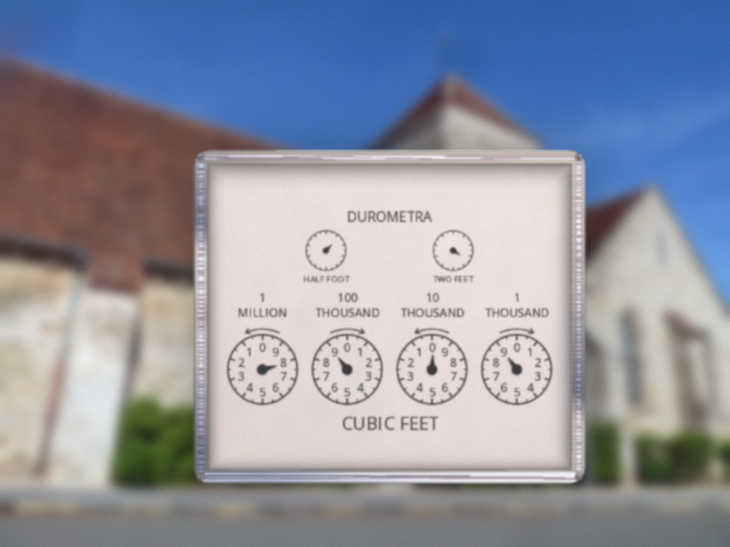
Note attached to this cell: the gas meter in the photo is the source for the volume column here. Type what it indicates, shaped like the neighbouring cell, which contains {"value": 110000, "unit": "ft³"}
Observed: {"value": 789900, "unit": "ft³"}
